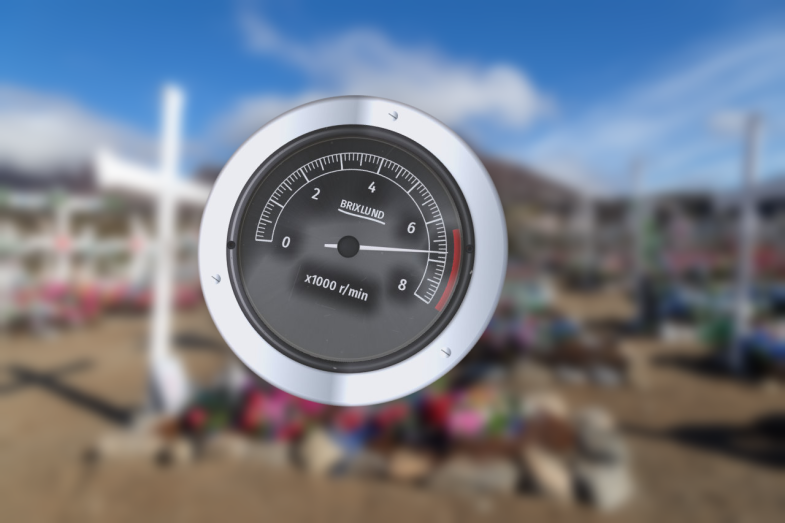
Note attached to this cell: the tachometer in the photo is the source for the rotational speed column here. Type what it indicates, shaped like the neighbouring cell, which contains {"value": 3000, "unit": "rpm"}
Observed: {"value": 6800, "unit": "rpm"}
